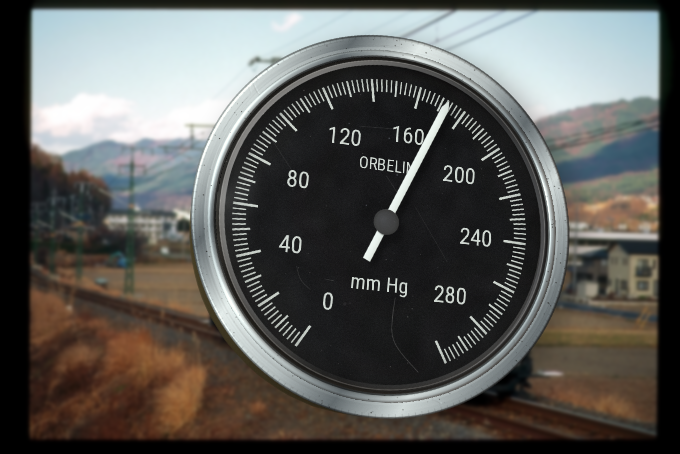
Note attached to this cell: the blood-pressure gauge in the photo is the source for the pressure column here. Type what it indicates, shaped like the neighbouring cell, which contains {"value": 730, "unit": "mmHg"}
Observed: {"value": 172, "unit": "mmHg"}
